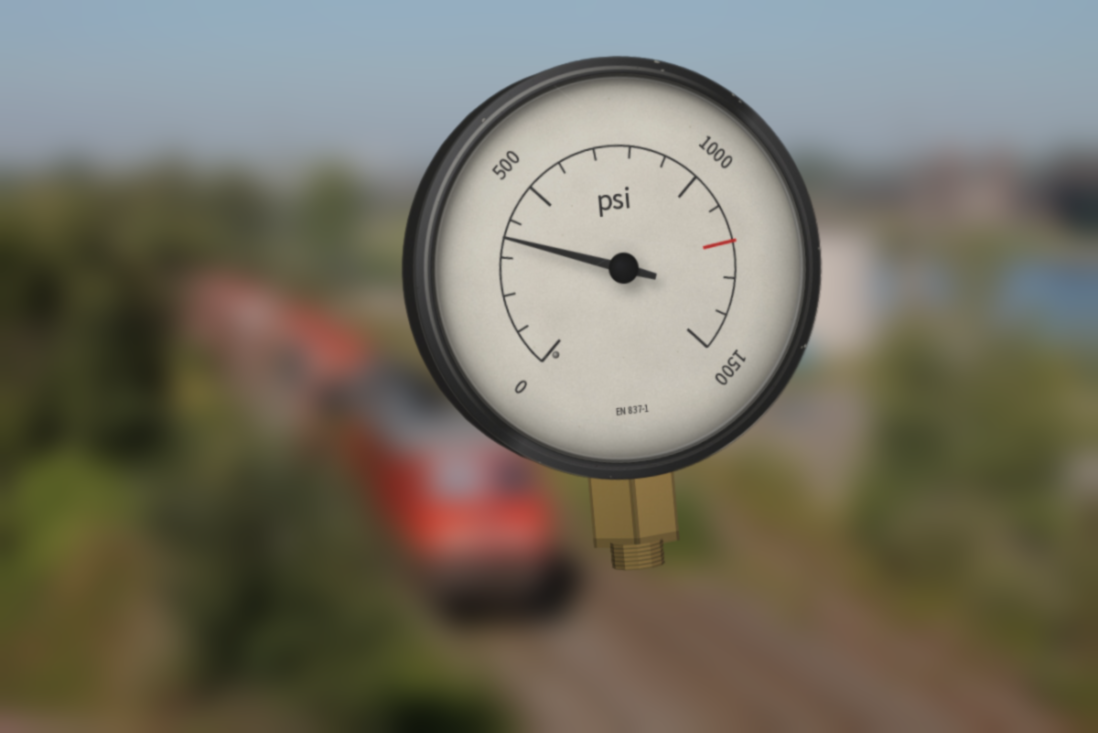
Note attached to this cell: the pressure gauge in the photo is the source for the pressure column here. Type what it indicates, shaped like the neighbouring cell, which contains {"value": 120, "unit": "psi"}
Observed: {"value": 350, "unit": "psi"}
